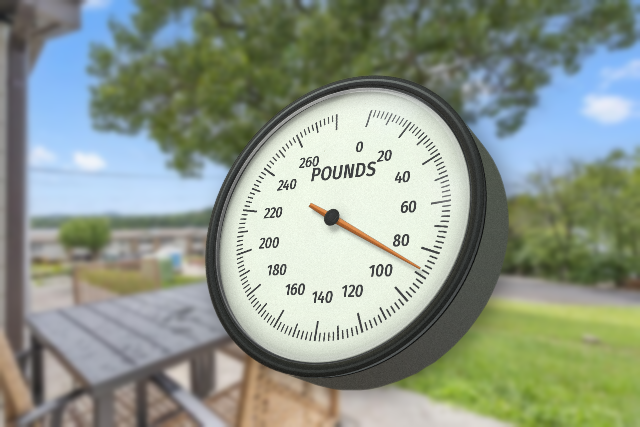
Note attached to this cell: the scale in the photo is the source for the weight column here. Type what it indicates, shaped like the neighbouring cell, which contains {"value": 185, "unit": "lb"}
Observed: {"value": 88, "unit": "lb"}
